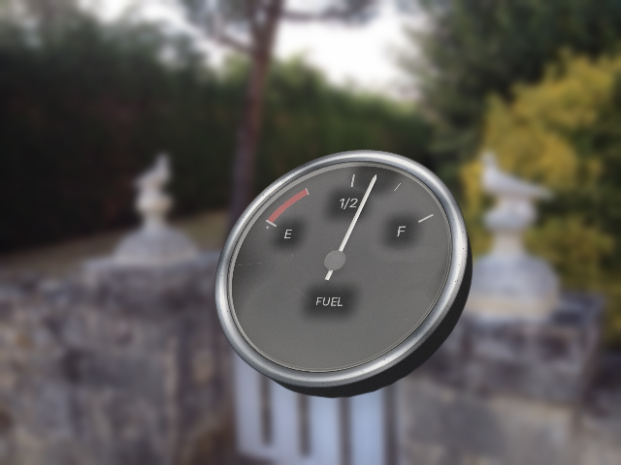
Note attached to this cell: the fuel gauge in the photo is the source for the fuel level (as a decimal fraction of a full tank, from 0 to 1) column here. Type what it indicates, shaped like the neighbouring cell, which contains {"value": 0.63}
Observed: {"value": 0.625}
